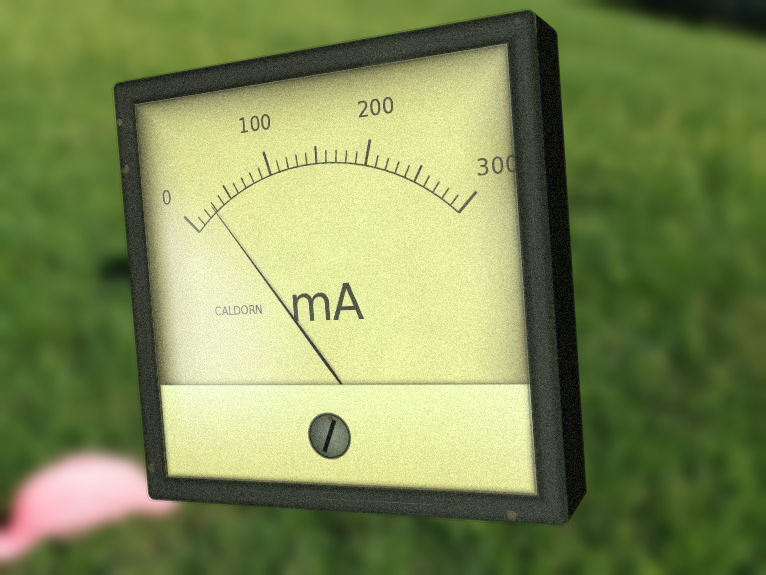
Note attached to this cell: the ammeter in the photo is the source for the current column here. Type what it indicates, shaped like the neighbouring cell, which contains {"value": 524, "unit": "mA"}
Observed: {"value": 30, "unit": "mA"}
